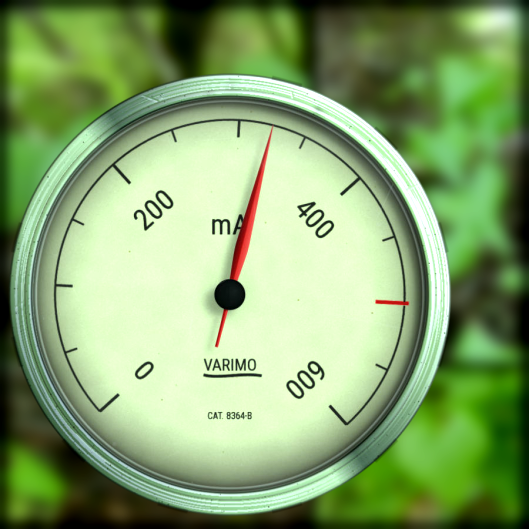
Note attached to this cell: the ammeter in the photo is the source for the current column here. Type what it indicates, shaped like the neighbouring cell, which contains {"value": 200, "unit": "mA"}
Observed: {"value": 325, "unit": "mA"}
